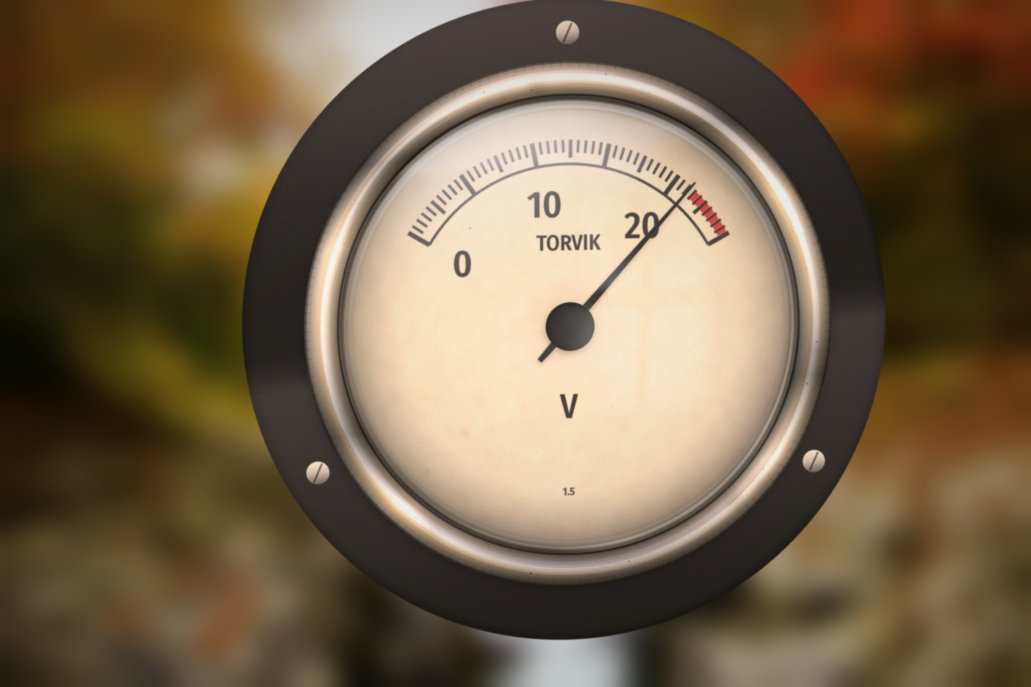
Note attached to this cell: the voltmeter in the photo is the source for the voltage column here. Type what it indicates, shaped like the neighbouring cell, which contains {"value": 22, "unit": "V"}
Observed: {"value": 21, "unit": "V"}
